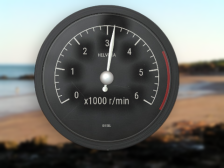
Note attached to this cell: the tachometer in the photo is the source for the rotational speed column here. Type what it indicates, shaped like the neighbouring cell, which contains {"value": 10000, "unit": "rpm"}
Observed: {"value": 3200, "unit": "rpm"}
